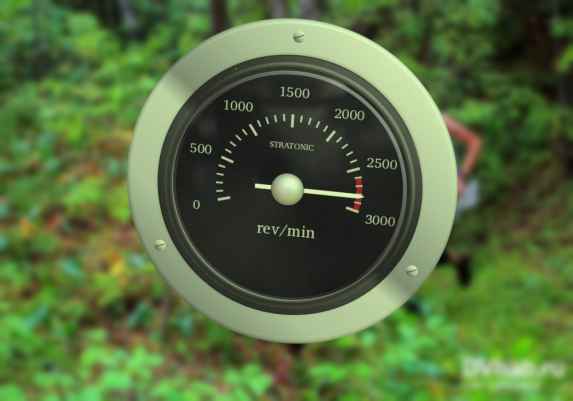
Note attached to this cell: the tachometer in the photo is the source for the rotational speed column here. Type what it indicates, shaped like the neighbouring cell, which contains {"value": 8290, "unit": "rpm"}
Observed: {"value": 2800, "unit": "rpm"}
